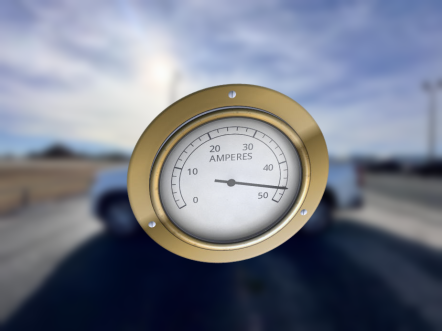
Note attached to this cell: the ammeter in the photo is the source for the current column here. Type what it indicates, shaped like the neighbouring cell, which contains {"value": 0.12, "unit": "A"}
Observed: {"value": 46, "unit": "A"}
